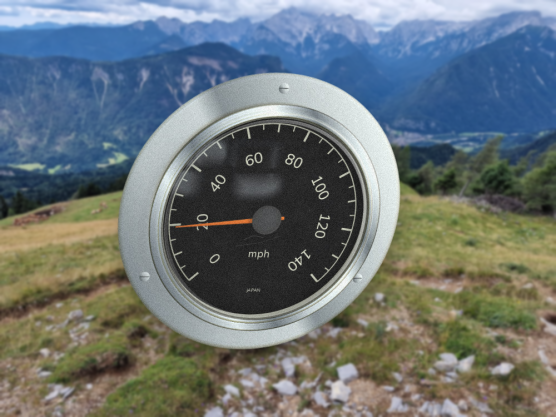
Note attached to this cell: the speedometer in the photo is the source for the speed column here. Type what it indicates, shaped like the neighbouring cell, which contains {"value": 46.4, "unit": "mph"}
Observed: {"value": 20, "unit": "mph"}
